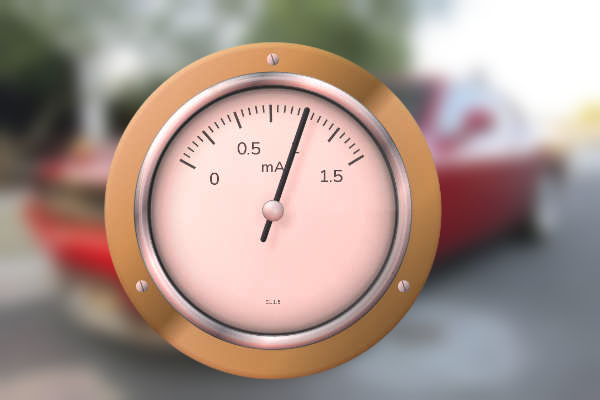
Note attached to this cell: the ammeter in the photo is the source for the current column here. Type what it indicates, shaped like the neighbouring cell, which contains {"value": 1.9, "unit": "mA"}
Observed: {"value": 1, "unit": "mA"}
